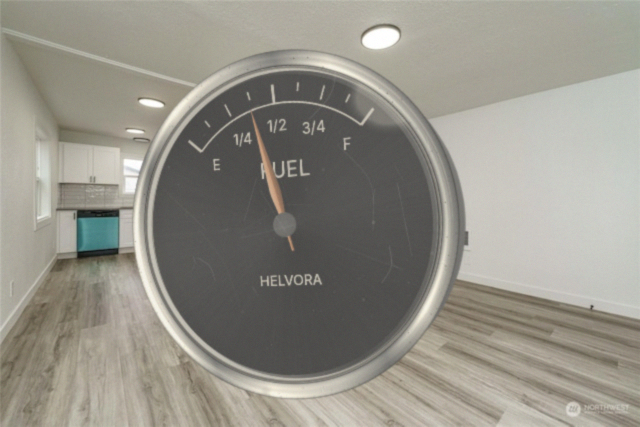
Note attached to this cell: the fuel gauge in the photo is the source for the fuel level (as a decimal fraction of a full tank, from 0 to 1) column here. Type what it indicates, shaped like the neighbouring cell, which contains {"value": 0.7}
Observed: {"value": 0.375}
